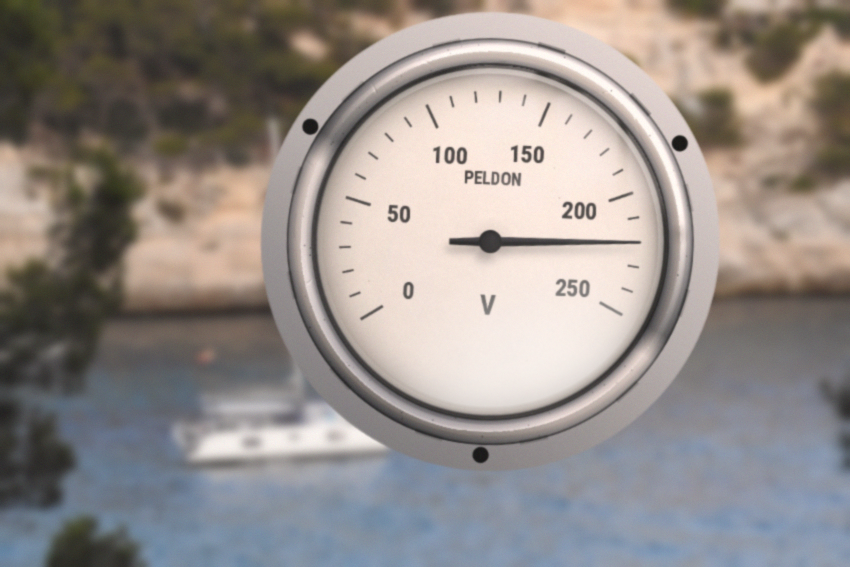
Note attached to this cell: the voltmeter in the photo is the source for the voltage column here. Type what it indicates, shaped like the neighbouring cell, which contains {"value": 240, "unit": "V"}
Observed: {"value": 220, "unit": "V"}
